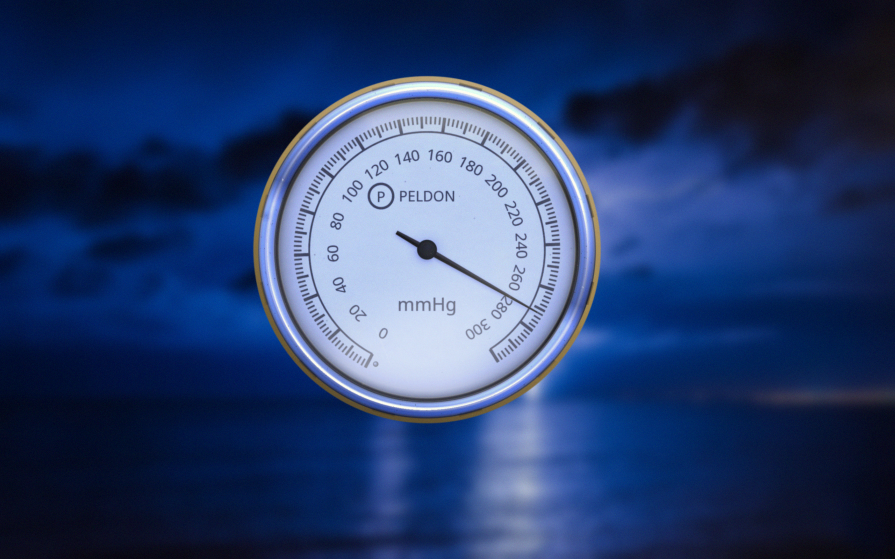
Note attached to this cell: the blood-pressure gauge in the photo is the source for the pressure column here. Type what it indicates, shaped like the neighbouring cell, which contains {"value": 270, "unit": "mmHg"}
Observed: {"value": 272, "unit": "mmHg"}
